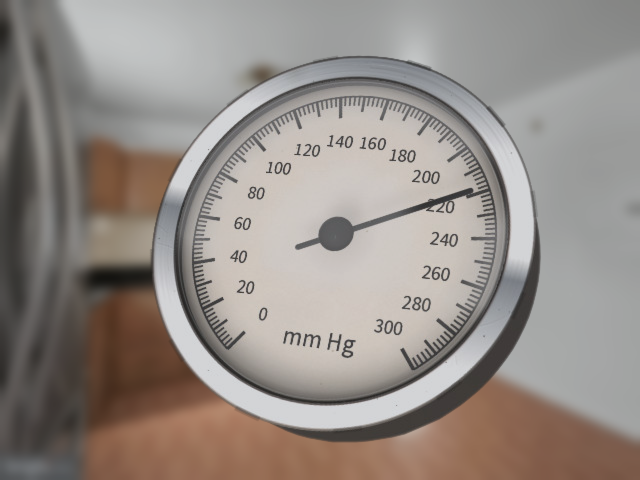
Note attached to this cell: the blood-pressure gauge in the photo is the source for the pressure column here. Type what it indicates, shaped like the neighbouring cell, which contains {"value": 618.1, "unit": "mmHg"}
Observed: {"value": 220, "unit": "mmHg"}
